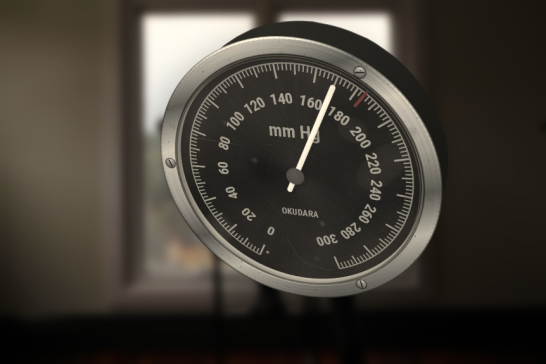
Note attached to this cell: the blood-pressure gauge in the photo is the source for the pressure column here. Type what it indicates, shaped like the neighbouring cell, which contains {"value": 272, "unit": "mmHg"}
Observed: {"value": 170, "unit": "mmHg"}
